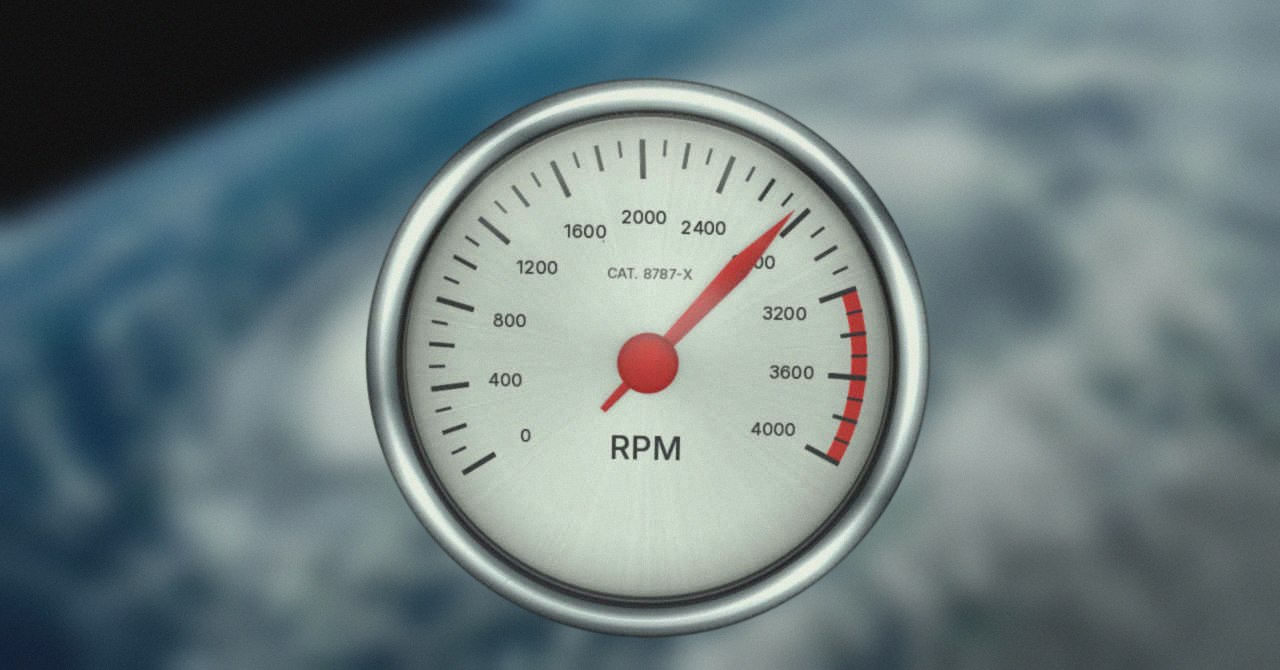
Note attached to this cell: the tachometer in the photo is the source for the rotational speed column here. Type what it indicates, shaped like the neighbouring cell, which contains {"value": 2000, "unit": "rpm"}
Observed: {"value": 2750, "unit": "rpm"}
